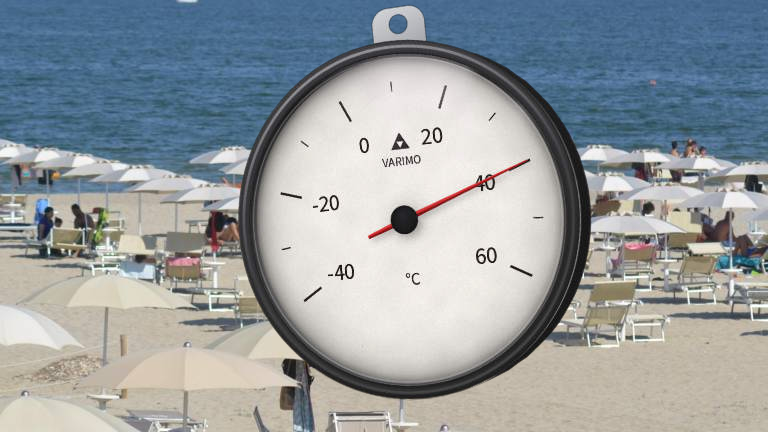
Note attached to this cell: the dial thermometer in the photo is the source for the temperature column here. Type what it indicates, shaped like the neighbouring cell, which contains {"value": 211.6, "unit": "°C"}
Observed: {"value": 40, "unit": "°C"}
